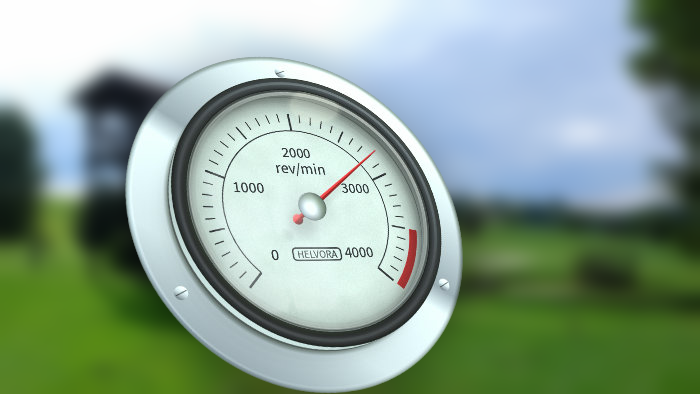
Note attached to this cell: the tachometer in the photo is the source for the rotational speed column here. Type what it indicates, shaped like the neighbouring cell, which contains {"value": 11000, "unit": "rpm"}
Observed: {"value": 2800, "unit": "rpm"}
